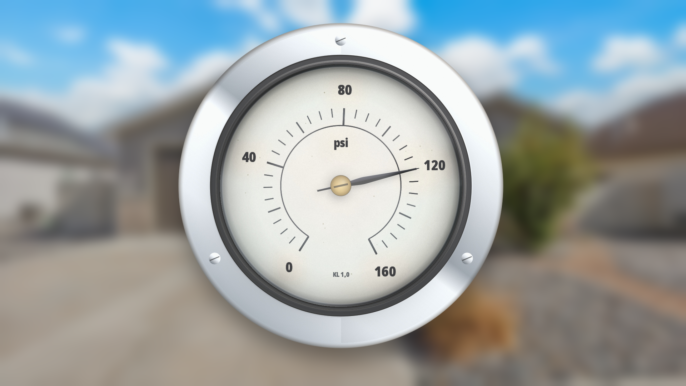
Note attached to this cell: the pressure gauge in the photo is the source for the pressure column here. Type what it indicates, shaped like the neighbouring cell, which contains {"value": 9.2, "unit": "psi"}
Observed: {"value": 120, "unit": "psi"}
